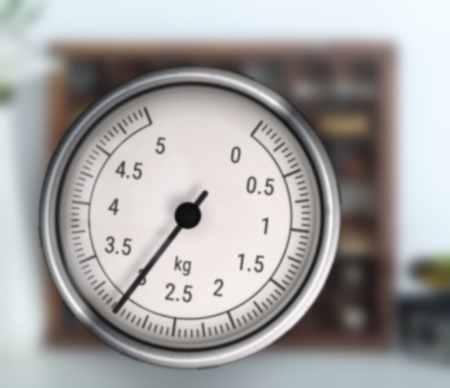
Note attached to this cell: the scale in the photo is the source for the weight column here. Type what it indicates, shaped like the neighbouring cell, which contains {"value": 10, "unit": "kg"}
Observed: {"value": 3, "unit": "kg"}
